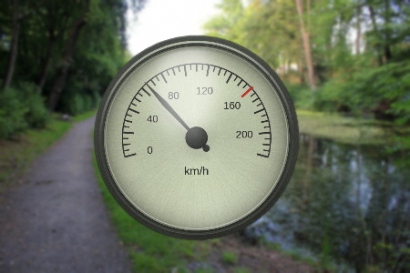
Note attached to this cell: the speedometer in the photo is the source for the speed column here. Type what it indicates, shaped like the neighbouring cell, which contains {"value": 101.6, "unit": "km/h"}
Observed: {"value": 65, "unit": "km/h"}
